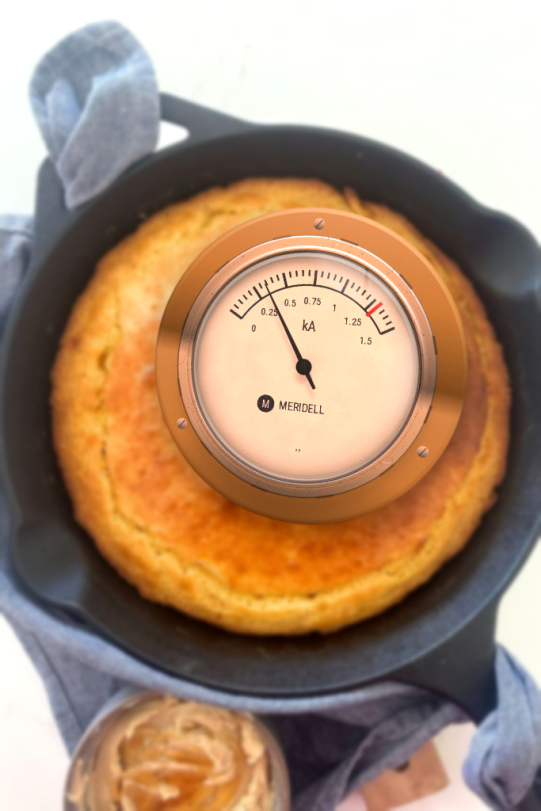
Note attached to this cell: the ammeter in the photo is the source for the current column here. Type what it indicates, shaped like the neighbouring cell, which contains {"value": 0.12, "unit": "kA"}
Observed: {"value": 0.35, "unit": "kA"}
